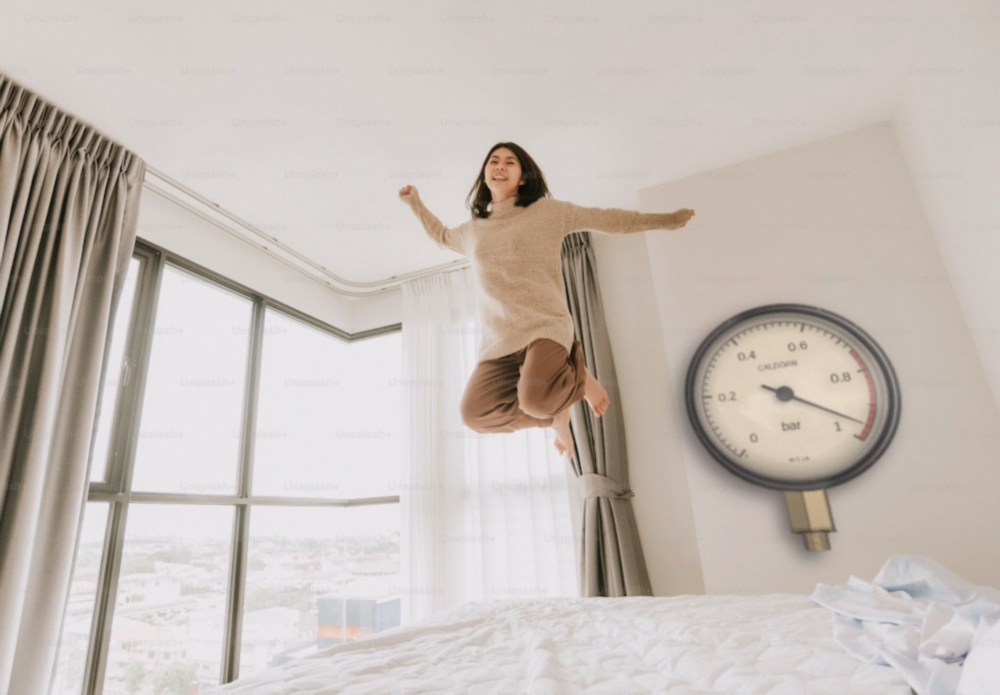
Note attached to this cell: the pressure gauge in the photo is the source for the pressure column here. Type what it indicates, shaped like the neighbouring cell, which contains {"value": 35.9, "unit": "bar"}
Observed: {"value": 0.96, "unit": "bar"}
